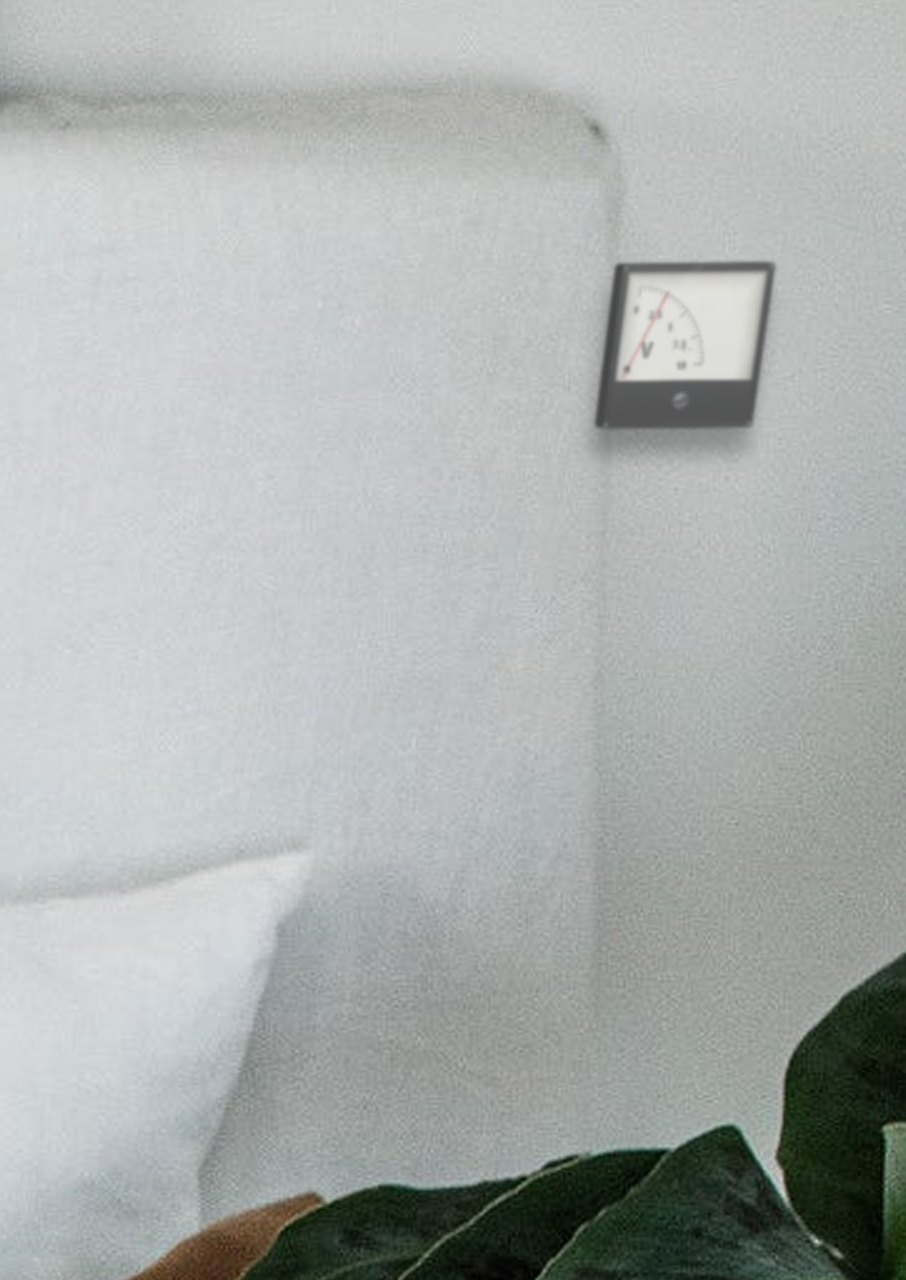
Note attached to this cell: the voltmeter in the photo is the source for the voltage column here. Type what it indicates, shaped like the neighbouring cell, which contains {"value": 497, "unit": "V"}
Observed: {"value": 2.5, "unit": "V"}
